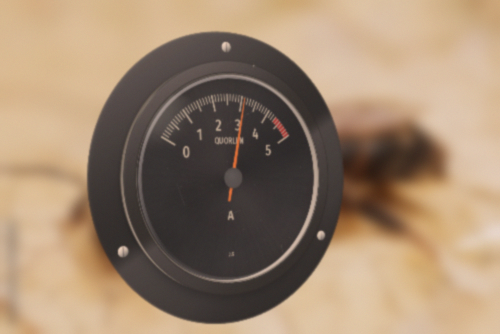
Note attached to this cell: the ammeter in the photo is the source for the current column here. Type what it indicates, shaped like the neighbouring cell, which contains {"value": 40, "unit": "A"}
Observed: {"value": 3, "unit": "A"}
